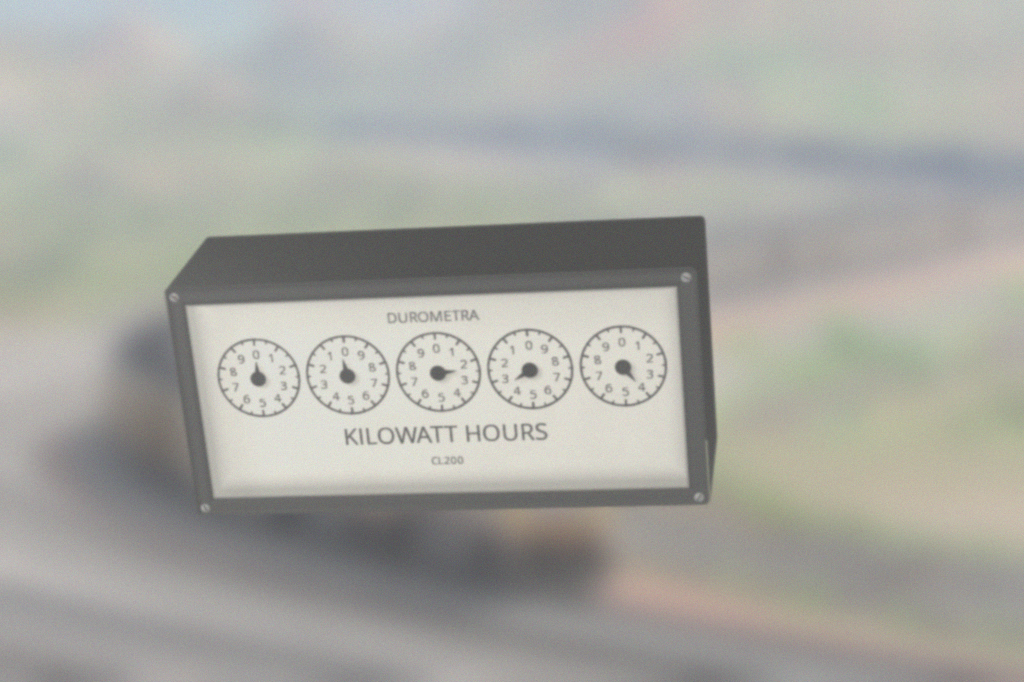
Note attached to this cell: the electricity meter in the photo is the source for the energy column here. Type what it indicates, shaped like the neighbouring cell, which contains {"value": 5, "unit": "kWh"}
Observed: {"value": 234, "unit": "kWh"}
